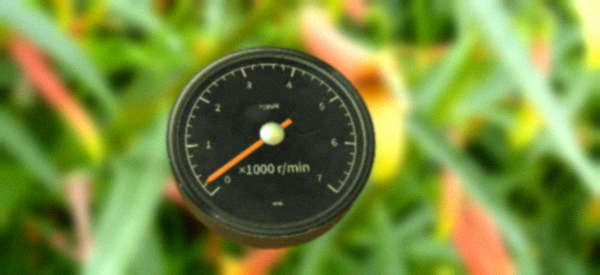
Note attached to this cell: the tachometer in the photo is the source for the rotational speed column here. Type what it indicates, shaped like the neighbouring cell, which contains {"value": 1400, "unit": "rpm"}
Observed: {"value": 200, "unit": "rpm"}
